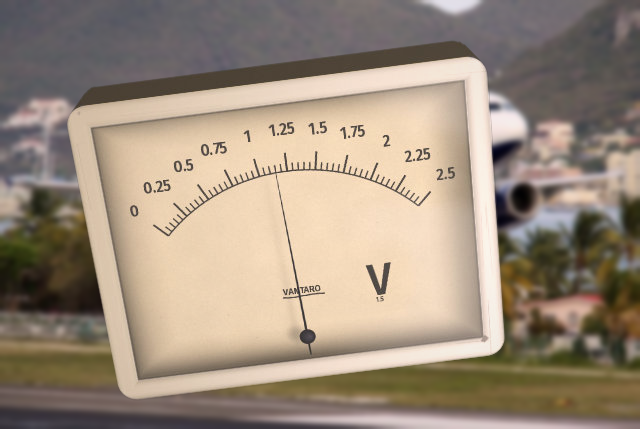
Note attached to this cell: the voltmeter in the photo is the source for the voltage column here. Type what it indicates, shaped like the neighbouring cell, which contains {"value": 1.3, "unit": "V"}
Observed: {"value": 1.15, "unit": "V"}
